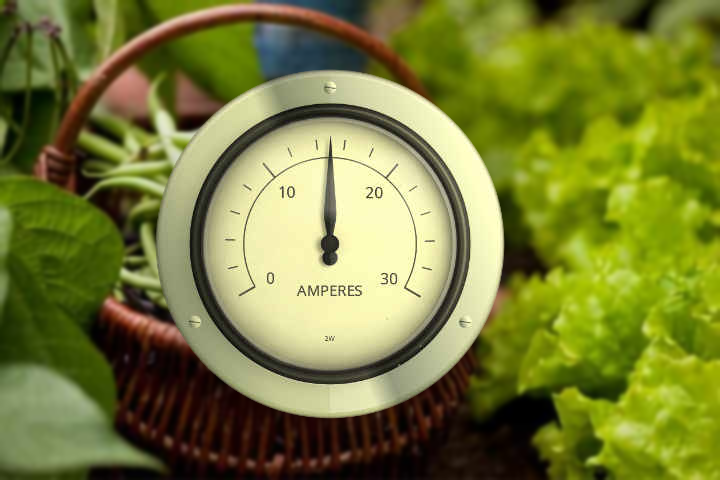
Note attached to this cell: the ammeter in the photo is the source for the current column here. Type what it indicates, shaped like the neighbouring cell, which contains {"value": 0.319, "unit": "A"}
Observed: {"value": 15, "unit": "A"}
